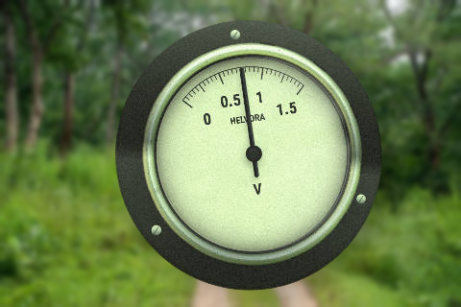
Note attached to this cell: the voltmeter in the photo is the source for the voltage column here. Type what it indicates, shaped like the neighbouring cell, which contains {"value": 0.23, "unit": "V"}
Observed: {"value": 0.75, "unit": "V"}
